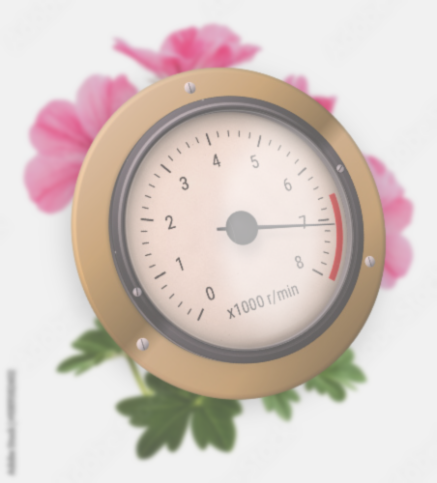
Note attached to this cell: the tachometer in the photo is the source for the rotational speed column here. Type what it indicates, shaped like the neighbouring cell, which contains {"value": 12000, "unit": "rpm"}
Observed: {"value": 7100, "unit": "rpm"}
